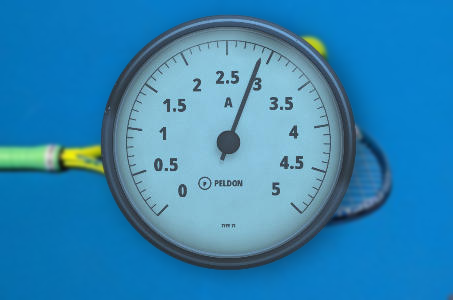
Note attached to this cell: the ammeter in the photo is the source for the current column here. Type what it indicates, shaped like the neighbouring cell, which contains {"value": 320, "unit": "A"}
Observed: {"value": 2.9, "unit": "A"}
